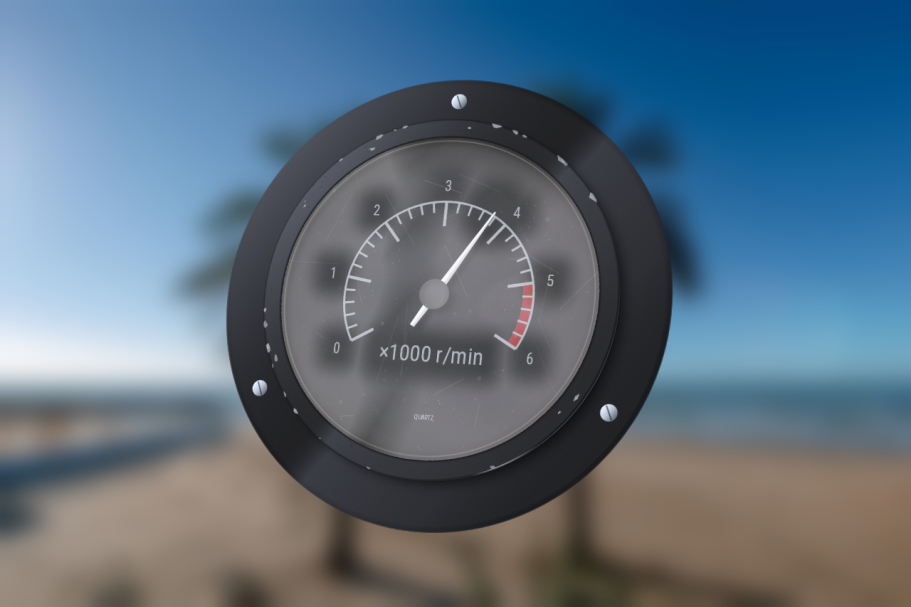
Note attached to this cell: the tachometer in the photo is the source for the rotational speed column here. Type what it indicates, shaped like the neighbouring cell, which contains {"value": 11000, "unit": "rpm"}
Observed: {"value": 3800, "unit": "rpm"}
